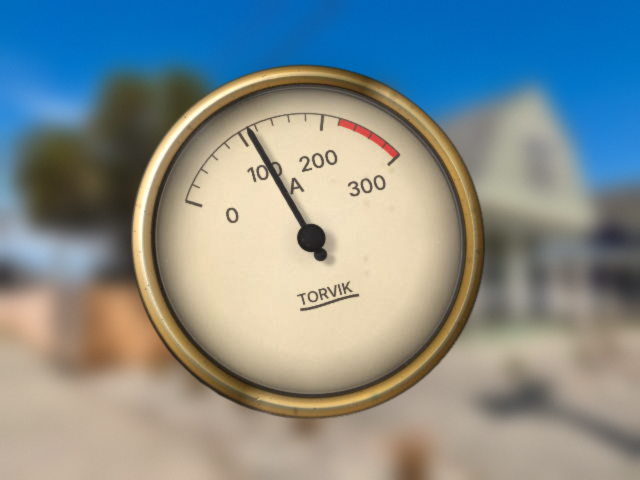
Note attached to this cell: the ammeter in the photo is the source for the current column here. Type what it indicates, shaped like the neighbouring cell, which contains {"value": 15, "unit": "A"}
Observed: {"value": 110, "unit": "A"}
